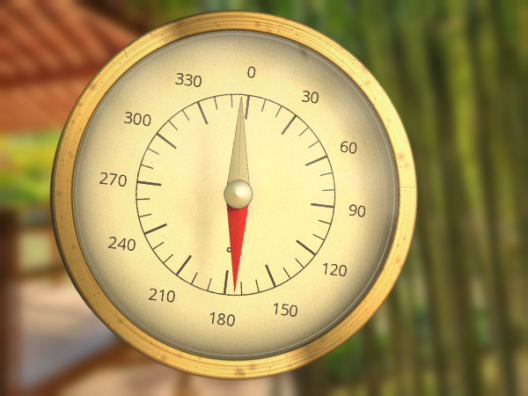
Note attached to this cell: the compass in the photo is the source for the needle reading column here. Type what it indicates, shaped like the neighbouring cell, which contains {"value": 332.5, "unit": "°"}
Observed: {"value": 175, "unit": "°"}
